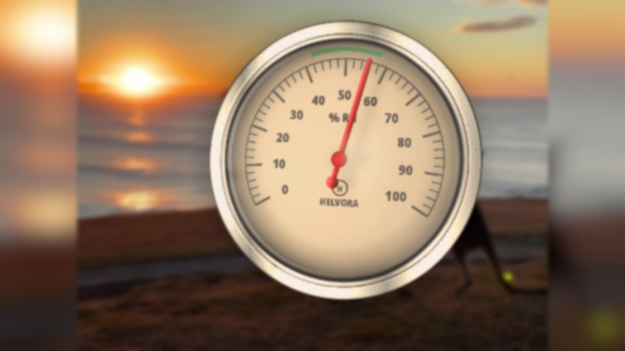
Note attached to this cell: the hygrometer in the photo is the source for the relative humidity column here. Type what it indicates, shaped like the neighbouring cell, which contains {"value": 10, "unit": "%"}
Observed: {"value": 56, "unit": "%"}
